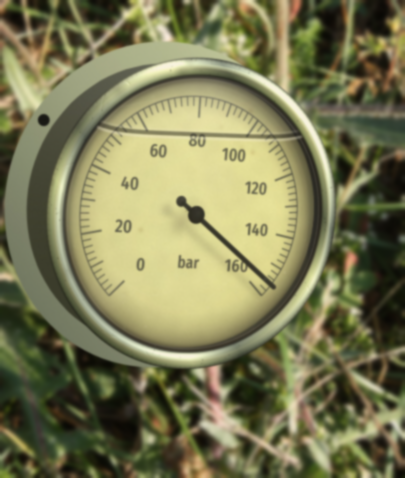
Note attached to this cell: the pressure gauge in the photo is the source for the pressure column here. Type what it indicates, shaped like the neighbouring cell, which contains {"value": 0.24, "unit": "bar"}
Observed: {"value": 156, "unit": "bar"}
